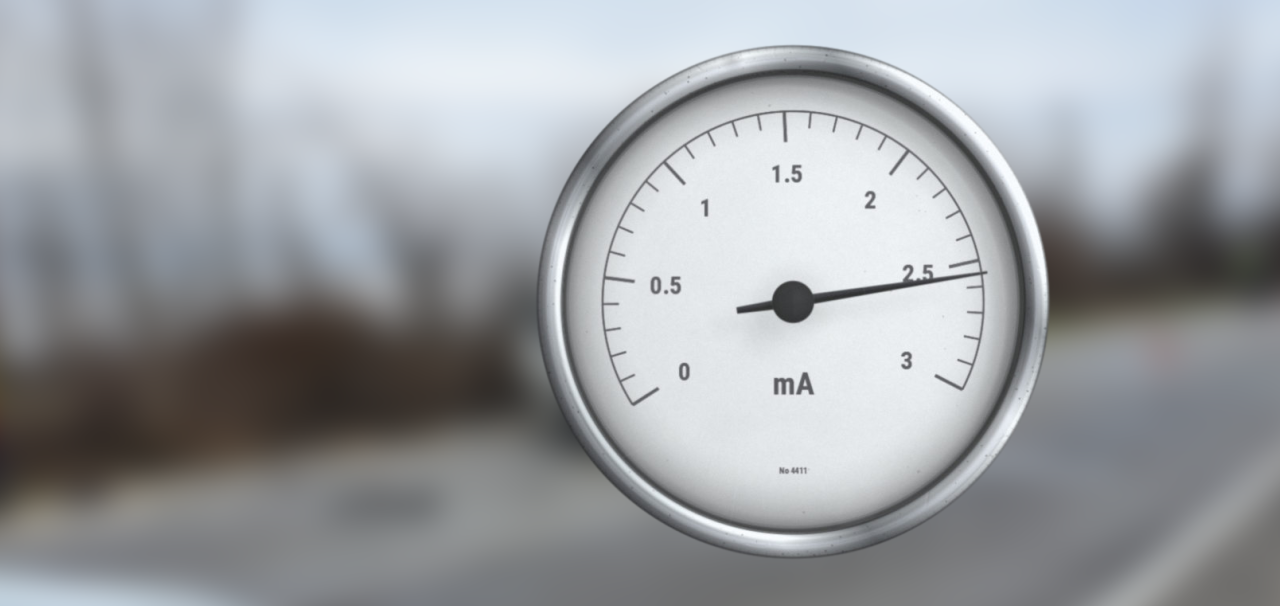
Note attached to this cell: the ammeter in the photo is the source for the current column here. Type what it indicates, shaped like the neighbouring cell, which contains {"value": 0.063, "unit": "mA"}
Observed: {"value": 2.55, "unit": "mA"}
